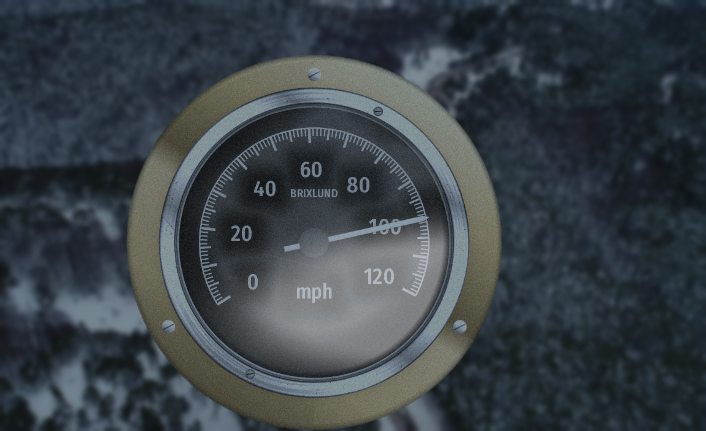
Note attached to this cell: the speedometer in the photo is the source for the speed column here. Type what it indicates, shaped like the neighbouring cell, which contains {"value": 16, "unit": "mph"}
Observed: {"value": 100, "unit": "mph"}
